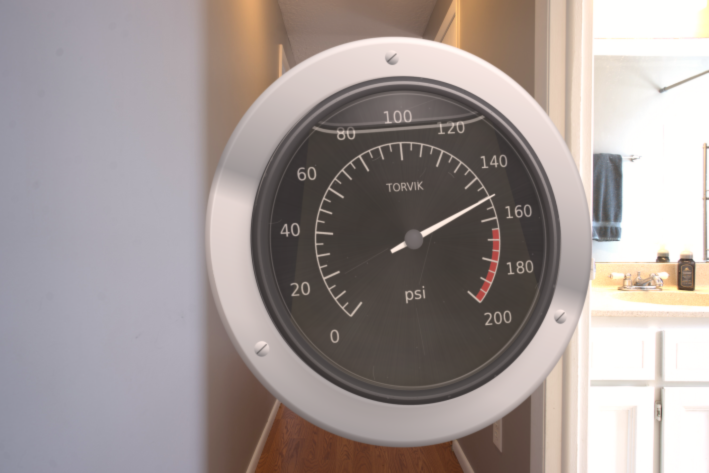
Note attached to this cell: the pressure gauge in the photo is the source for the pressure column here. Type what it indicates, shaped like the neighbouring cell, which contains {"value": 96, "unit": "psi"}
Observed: {"value": 150, "unit": "psi"}
